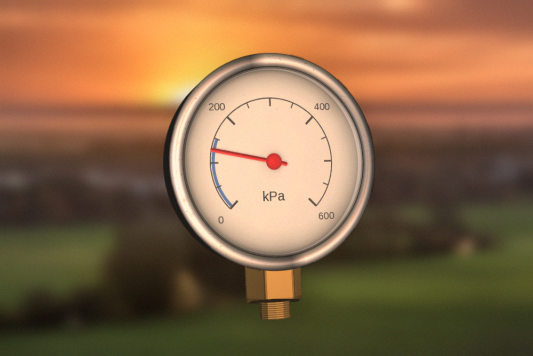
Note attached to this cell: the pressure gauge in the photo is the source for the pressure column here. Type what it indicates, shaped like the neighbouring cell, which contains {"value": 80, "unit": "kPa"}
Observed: {"value": 125, "unit": "kPa"}
